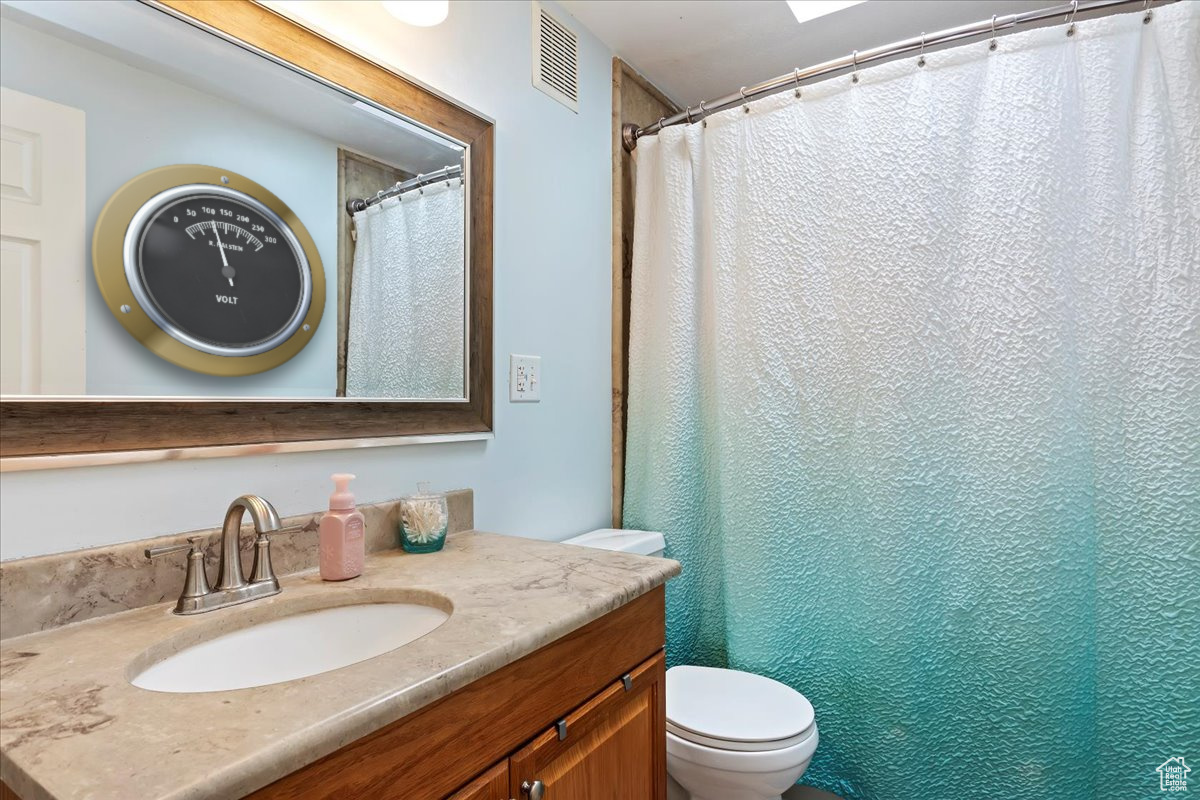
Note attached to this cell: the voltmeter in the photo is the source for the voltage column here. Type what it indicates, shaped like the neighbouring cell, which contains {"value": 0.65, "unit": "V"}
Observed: {"value": 100, "unit": "V"}
